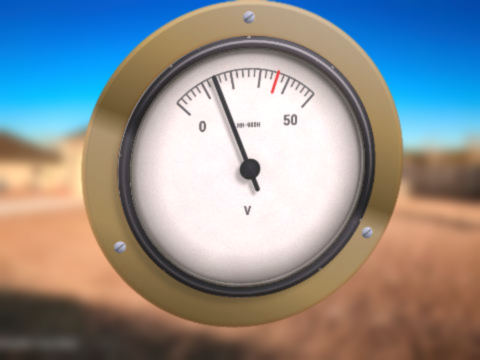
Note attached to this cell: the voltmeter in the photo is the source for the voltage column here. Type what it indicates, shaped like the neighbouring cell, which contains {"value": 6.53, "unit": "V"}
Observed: {"value": 14, "unit": "V"}
